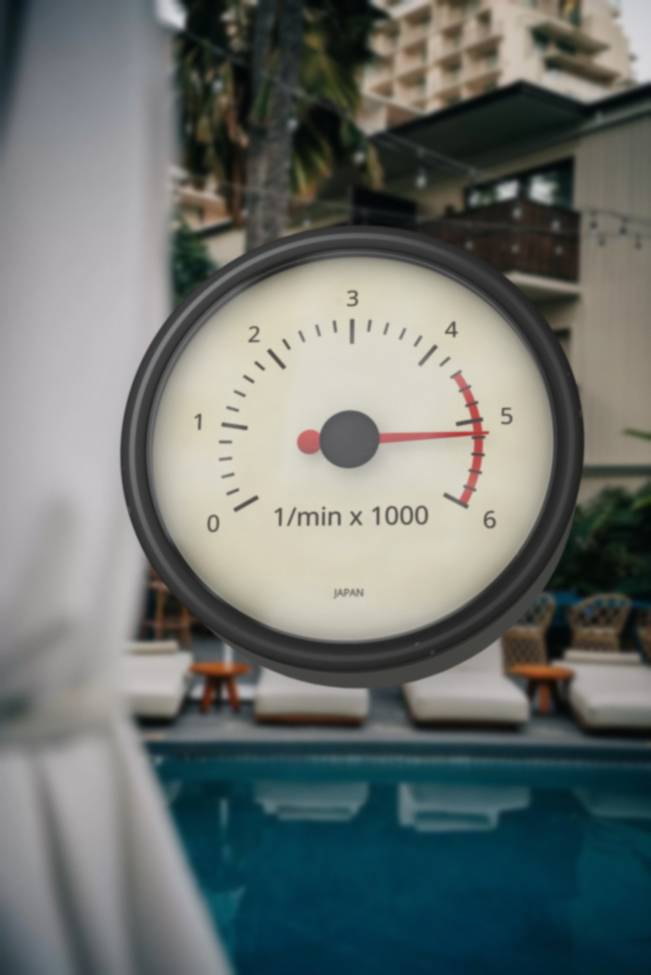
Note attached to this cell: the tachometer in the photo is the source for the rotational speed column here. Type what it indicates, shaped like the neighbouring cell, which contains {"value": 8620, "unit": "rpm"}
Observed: {"value": 5200, "unit": "rpm"}
